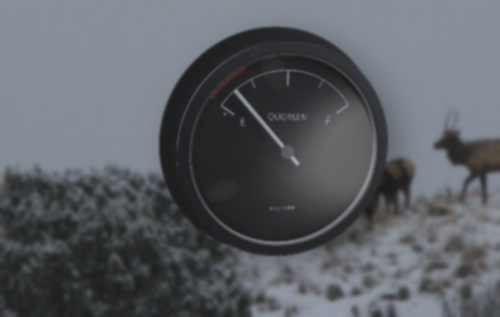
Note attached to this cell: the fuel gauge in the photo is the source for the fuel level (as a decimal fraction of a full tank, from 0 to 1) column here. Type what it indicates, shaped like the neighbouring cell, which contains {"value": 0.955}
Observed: {"value": 0.125}
